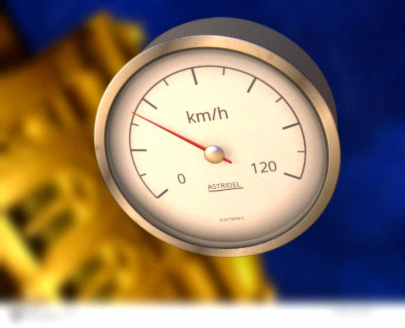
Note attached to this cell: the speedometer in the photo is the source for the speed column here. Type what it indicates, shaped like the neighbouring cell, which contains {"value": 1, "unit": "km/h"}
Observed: {"value": 35, "unit": "km/h"}
